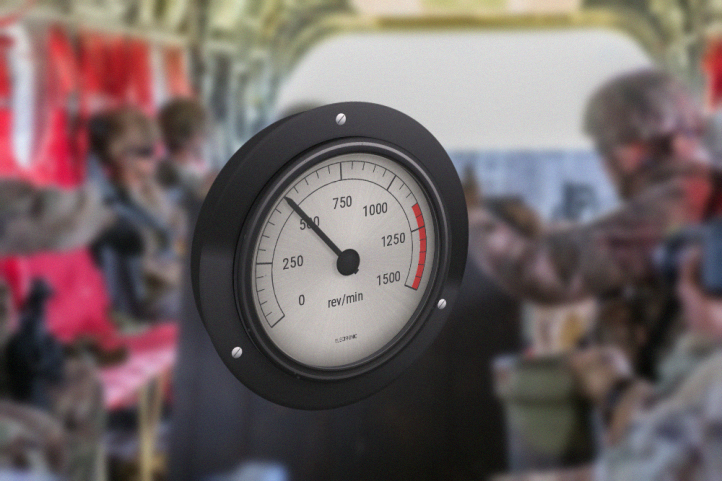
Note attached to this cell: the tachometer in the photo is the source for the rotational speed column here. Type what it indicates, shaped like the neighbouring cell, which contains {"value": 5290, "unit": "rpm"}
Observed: {"value": 500, "unit": "rpm"}
